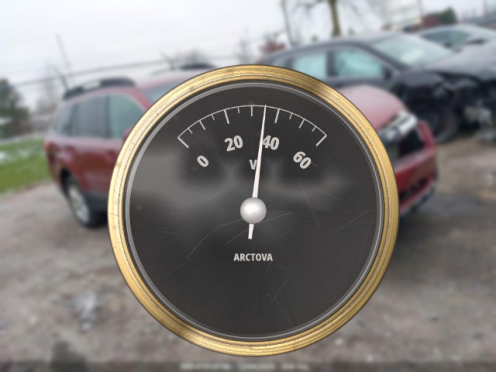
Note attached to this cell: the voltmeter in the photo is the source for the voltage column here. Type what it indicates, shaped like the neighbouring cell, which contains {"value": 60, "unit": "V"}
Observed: {"value": 35, "unit": "V"}
